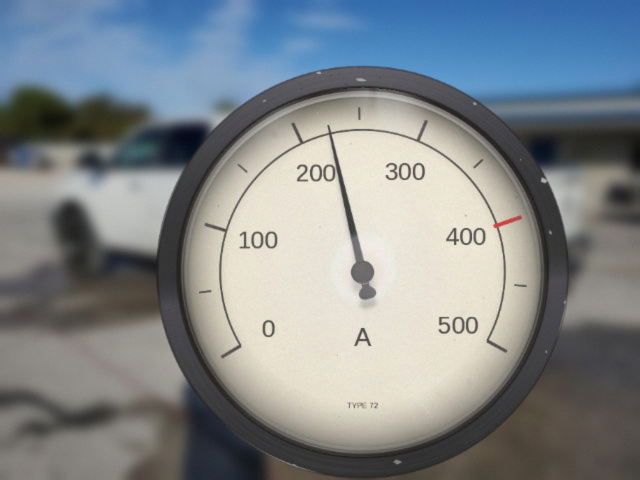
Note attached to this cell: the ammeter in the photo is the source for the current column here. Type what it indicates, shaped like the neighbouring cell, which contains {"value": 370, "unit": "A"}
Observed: {"value": 225, "unit": "A"}
